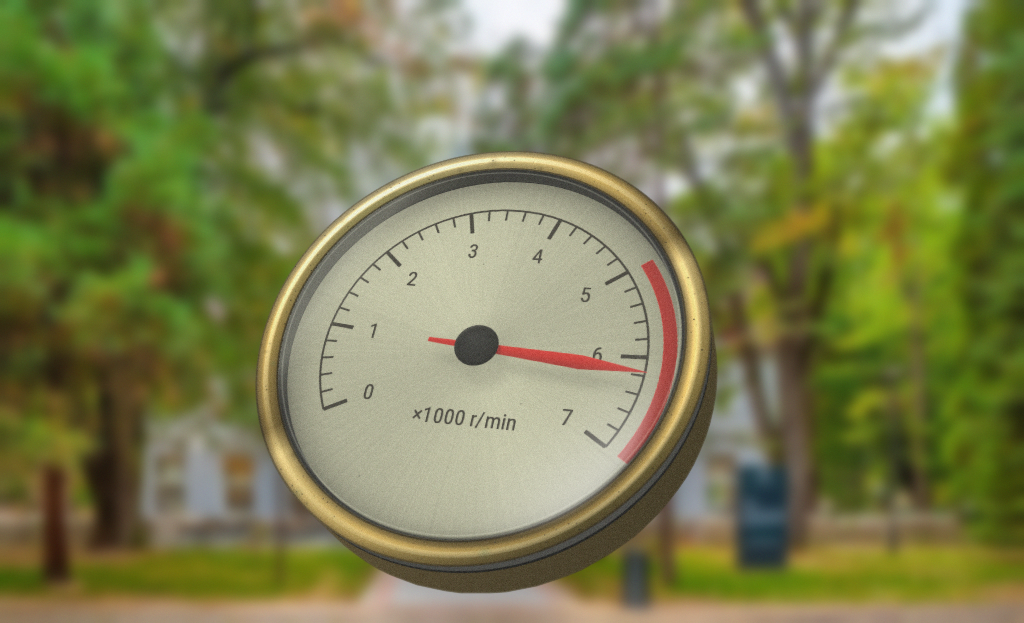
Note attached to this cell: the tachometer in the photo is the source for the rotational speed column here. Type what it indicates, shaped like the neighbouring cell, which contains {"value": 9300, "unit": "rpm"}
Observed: {"value": 6200, "unit": "rpm"}
